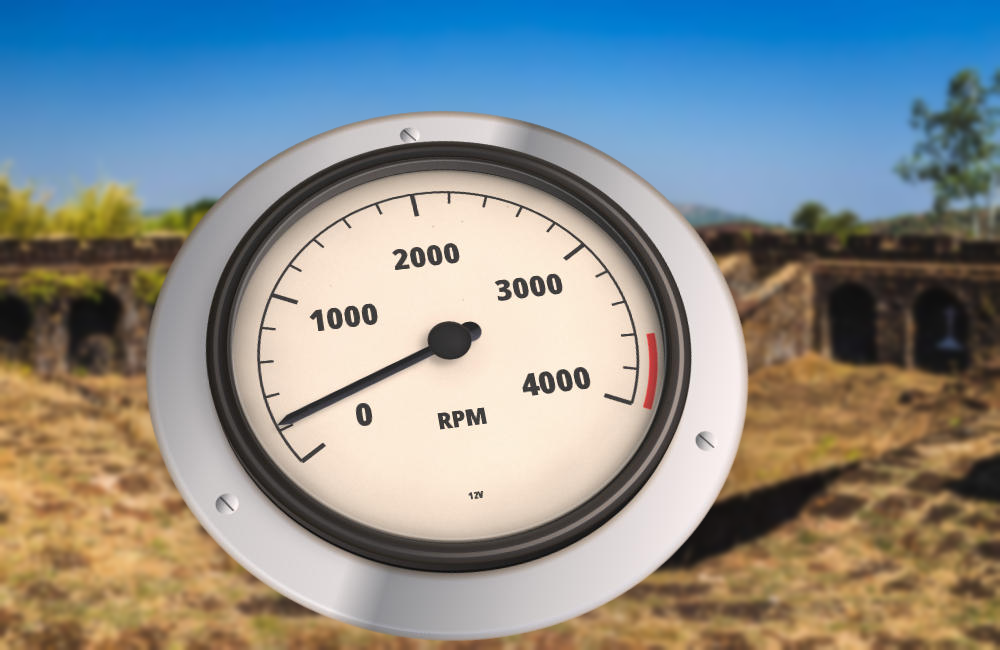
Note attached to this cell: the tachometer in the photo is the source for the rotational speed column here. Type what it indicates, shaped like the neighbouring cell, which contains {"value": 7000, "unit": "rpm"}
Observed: {"value": 200, "unit": "rpm"}
